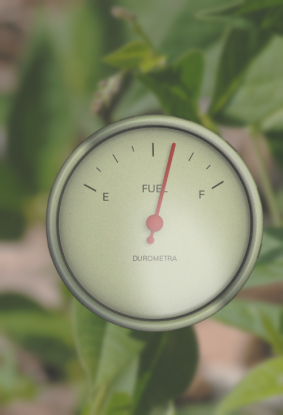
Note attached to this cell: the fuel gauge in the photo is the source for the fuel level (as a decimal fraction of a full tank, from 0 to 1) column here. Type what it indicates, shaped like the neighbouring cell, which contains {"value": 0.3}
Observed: {"value": 0.625}
